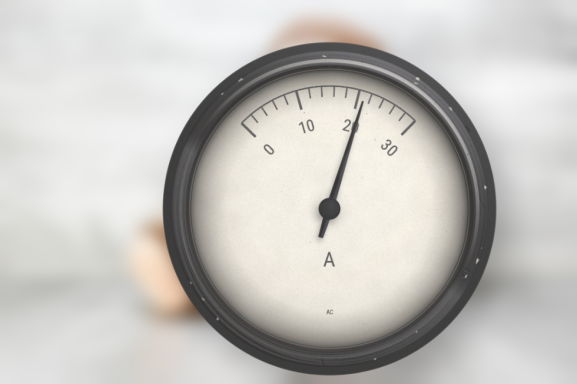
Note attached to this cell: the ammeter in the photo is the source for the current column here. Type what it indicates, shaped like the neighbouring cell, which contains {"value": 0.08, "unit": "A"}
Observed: {"value": 21, "unit": "A"}
